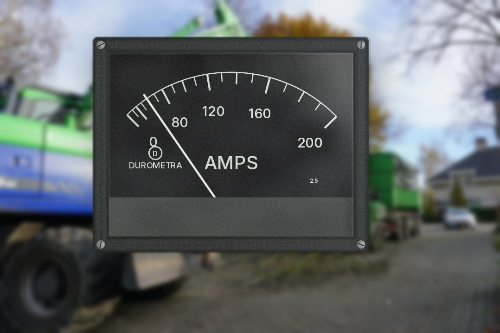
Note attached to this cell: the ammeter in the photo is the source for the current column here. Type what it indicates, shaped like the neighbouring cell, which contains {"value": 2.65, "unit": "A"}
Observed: {"value": 60, "unit": "A"}
